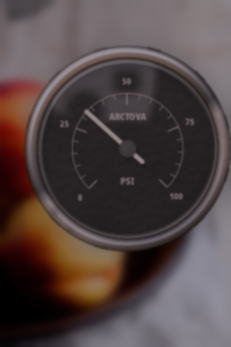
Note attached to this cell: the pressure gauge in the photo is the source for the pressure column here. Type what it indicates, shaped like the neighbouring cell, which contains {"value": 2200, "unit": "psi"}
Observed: {"value": 32.5, "unit": "psi"}
